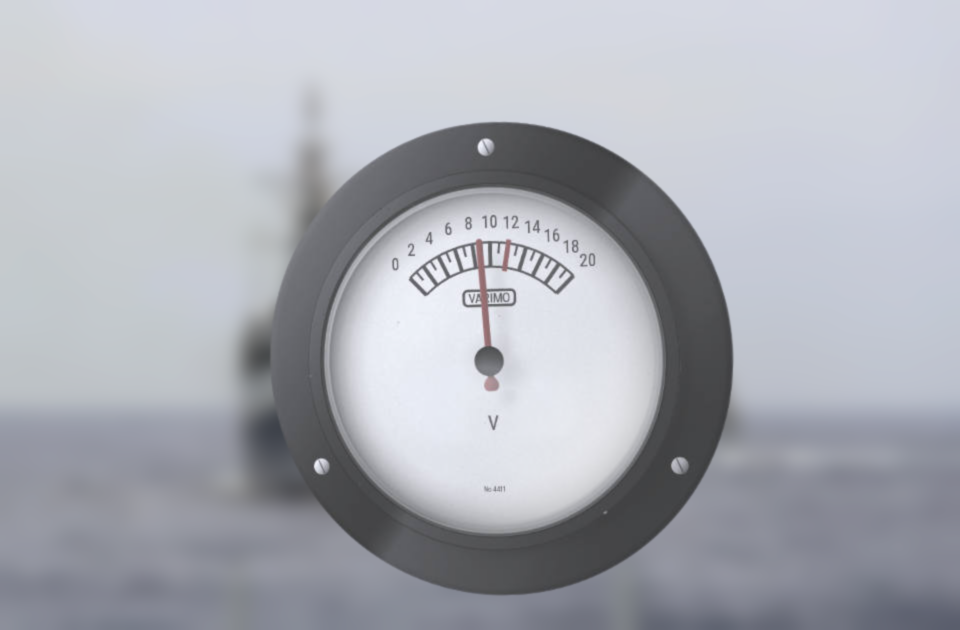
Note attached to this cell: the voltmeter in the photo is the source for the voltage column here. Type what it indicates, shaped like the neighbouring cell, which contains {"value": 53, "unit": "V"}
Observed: {"value": 9, "unit": "V"}
